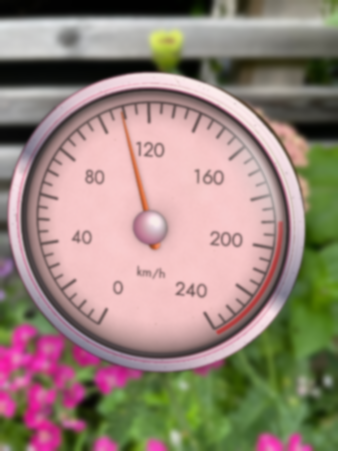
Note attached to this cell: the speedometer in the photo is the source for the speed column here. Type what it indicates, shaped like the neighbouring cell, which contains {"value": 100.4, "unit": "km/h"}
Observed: {"value": 110, "unit": "km/h"}
